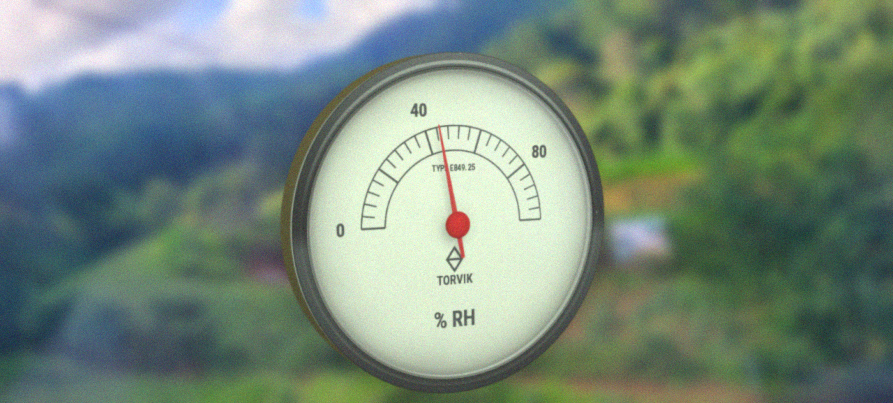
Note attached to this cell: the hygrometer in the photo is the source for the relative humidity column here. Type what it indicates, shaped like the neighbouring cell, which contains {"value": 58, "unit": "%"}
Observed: {"value": 44, "unit": "%"}
